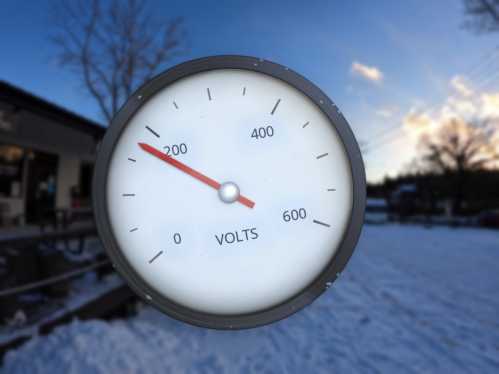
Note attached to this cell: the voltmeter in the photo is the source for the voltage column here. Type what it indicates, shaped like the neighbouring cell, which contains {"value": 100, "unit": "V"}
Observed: {"value": 175, "unit": "V"}
